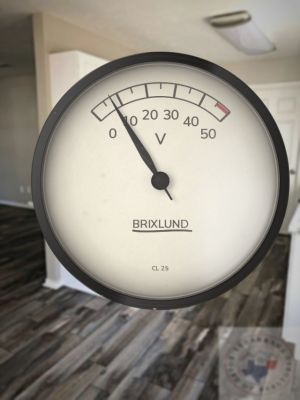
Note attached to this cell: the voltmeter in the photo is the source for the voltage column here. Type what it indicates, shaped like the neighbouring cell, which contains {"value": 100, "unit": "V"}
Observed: {"value": 7.5, "unit": "V"}
